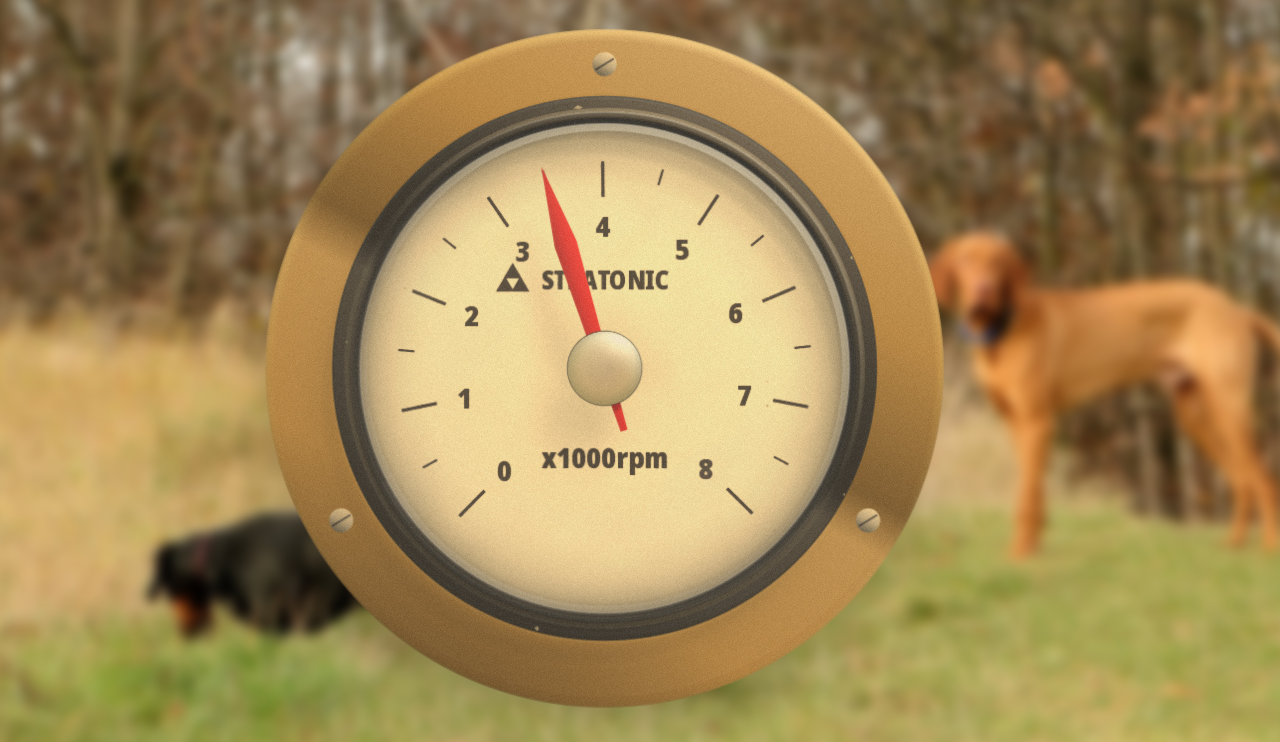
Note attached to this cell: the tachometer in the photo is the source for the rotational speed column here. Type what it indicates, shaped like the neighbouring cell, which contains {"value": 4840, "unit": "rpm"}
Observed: {"value": 3500, "unit": "rpm"}
